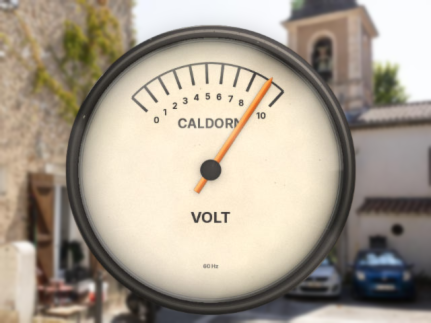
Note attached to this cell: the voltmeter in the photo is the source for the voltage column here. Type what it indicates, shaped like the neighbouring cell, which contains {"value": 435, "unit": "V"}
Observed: {"value": 9, "unit": "V"}
